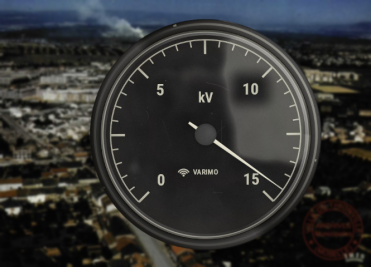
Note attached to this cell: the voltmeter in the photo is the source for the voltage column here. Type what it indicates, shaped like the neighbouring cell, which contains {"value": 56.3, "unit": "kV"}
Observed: {"value": 14.5, "unit": "kV"}
